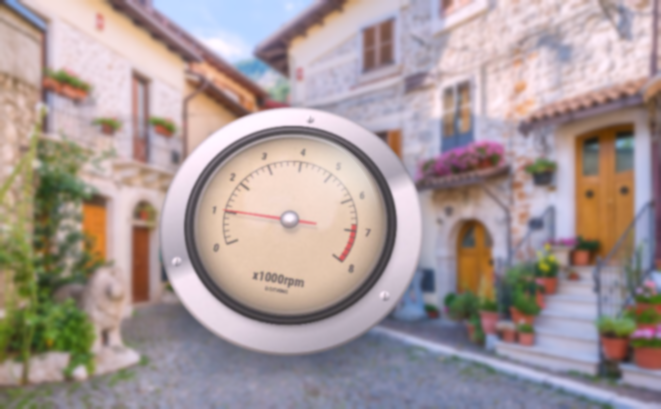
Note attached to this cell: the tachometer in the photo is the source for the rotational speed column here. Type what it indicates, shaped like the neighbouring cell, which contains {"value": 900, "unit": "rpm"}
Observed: {"value": 1000, "unit": "rpm"}
